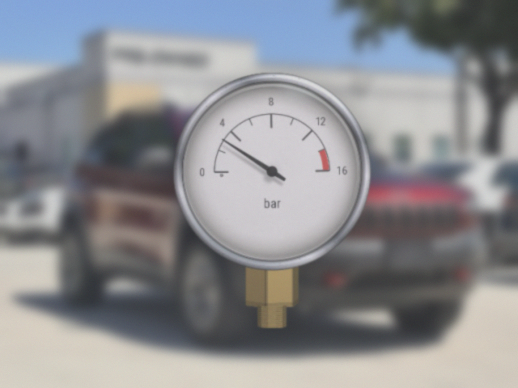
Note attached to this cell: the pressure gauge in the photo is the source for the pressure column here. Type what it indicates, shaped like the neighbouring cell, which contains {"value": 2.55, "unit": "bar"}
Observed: {"value": 3, "unit": "bar"}
